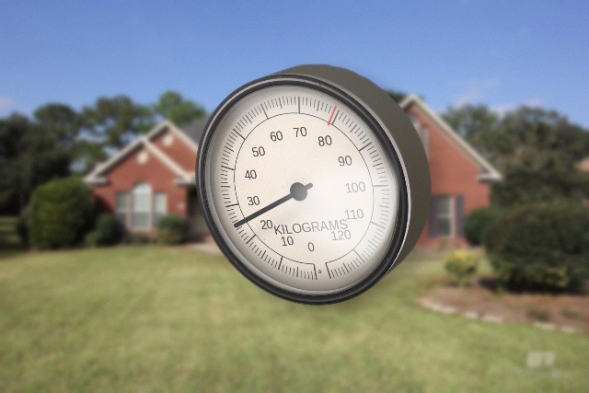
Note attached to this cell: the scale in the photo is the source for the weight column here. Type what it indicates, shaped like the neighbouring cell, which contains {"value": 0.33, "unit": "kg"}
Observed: {"value": 25, "unit": "kg"}
